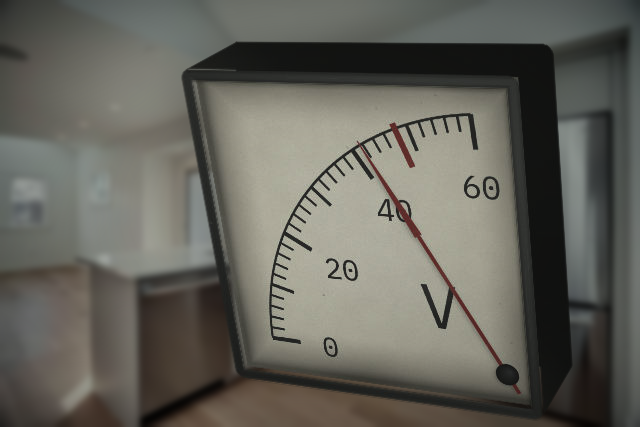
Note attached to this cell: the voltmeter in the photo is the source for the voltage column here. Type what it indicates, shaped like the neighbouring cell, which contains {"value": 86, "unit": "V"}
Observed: {"value": 42, "unit": "V"}
